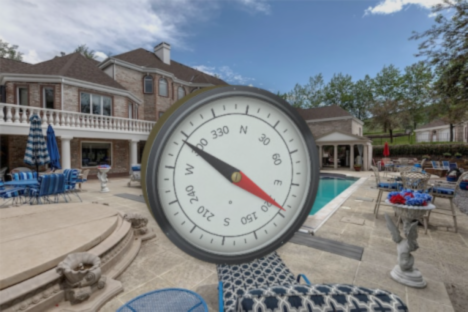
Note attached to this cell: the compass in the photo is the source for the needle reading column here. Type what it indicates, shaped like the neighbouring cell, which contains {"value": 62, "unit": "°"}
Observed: {"value": 115, "unit": "°"}
